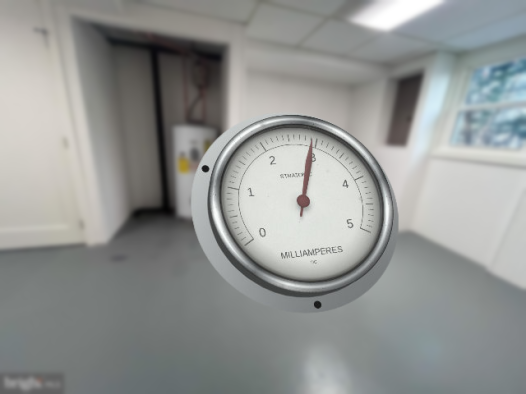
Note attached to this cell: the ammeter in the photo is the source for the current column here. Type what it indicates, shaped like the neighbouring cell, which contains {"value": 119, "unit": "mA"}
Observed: {"value": 2.9, "unit": "mA"}
